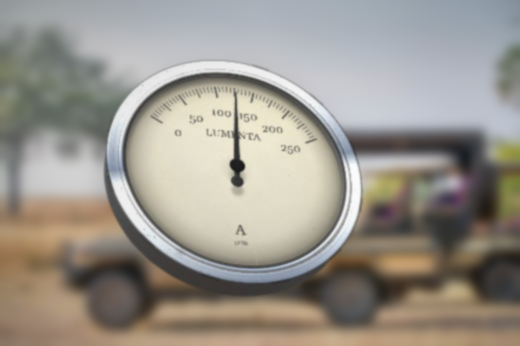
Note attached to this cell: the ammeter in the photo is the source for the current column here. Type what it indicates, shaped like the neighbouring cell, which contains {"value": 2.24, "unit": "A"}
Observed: {"value": 125, "unit": "A"}
